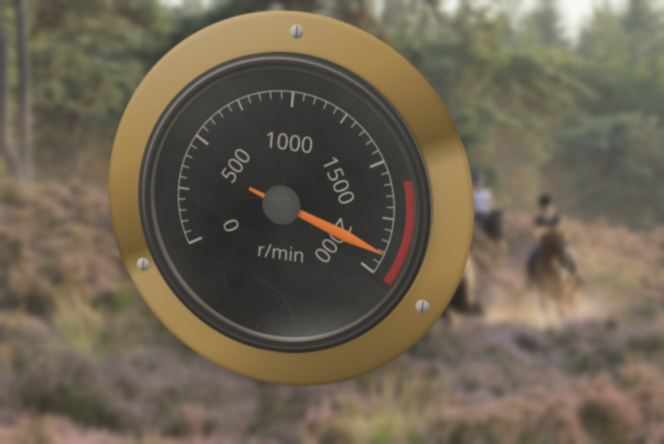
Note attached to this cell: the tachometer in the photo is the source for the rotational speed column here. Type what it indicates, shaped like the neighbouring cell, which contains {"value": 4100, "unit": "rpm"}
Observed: {"value": 1900, "unit": "rpm"}
